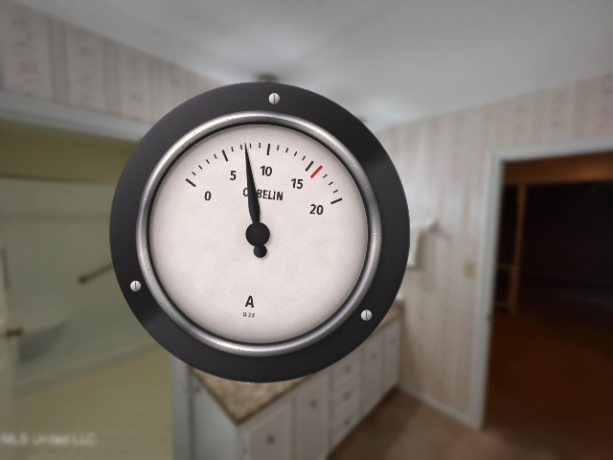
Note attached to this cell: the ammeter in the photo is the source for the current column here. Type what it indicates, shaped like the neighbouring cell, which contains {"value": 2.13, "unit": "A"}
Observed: {"value": 7.5, "unit": "A"}
